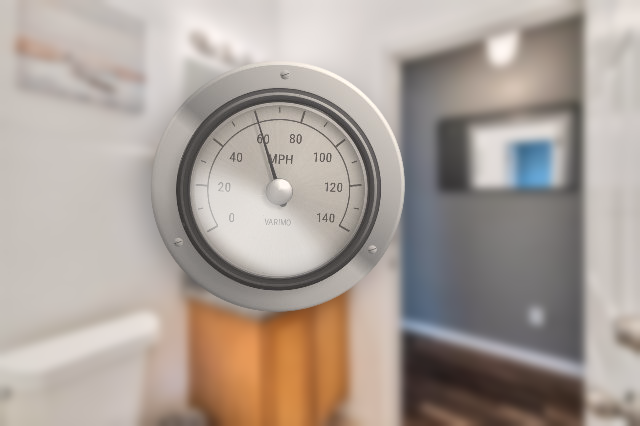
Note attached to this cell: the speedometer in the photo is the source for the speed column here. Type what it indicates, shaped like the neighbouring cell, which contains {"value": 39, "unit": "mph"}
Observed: {"value": 60, "unit": "mph"}
